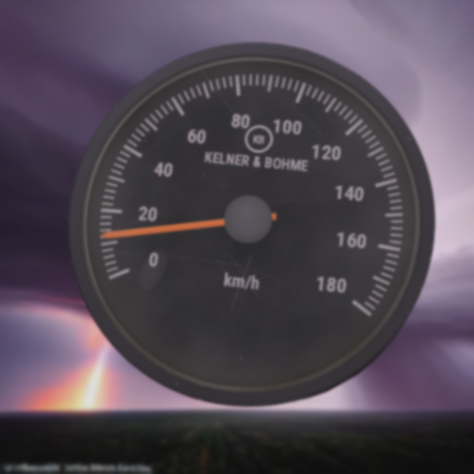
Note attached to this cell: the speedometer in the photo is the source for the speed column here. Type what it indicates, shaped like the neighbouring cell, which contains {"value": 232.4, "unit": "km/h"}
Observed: {"value": 12, "unit": "km/h"}
